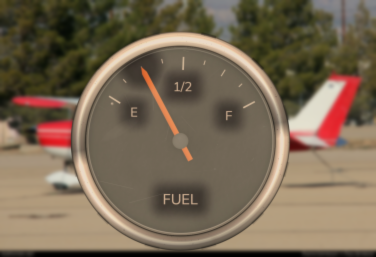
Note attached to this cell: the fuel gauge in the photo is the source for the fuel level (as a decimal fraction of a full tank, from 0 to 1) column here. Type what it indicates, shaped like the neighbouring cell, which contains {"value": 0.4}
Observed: {"value": 0.25}
